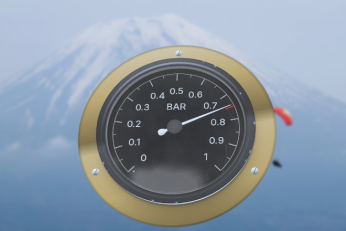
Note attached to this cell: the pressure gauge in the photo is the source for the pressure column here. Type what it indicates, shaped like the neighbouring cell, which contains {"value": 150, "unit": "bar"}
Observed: {"value": 0.75, "unit": "bar"}
